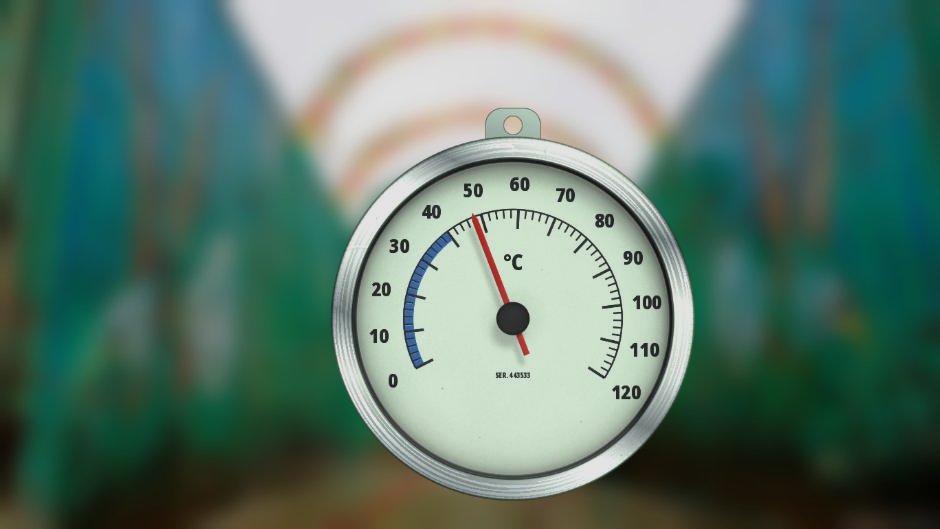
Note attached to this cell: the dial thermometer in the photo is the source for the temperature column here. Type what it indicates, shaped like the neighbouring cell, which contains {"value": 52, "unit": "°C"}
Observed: {"value": 48, "unit": "°C"}
